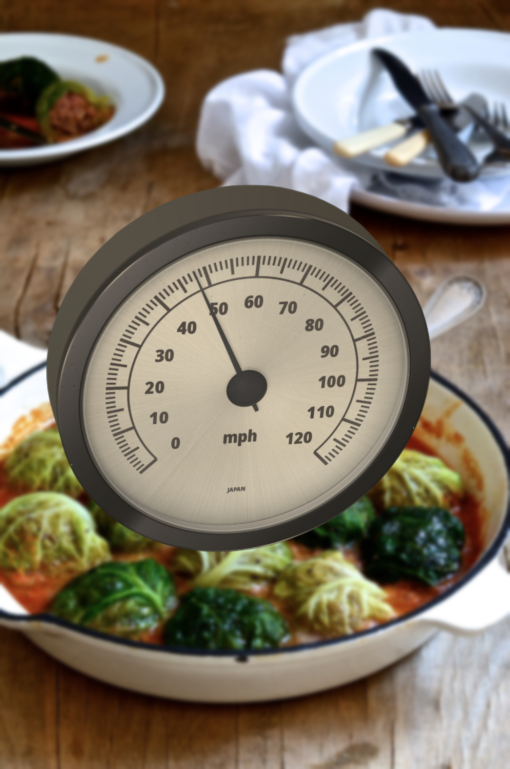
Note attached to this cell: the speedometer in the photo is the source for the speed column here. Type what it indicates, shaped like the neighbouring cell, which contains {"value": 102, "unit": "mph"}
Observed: {"value": 48, "unit": "mph"}
